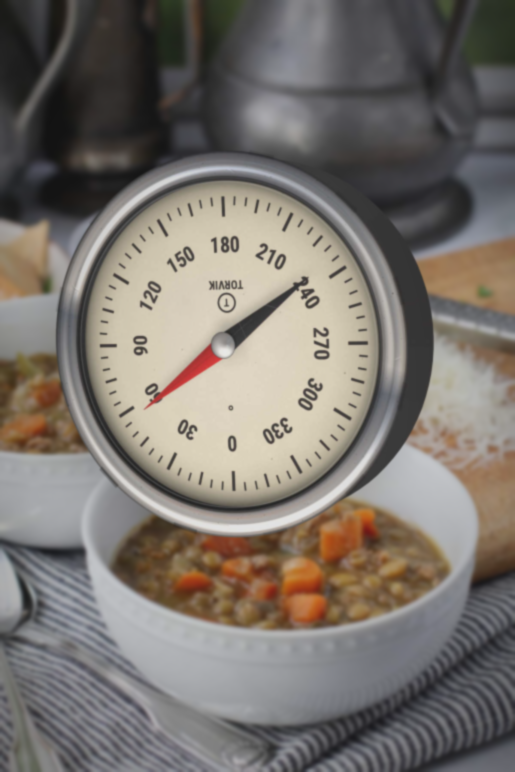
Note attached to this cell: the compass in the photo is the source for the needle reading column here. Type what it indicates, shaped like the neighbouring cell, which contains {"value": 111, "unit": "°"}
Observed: {"value": 55, "unit": "°"}
